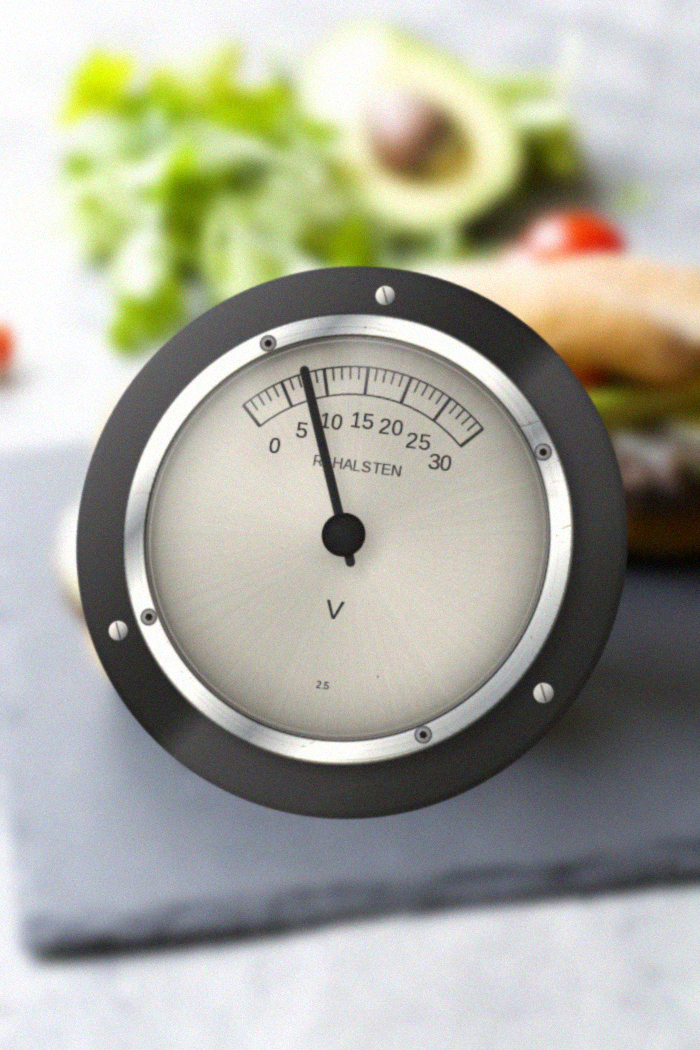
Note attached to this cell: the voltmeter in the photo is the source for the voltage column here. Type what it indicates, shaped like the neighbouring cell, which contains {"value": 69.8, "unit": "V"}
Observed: {"value": 8, "unit": "V"}
